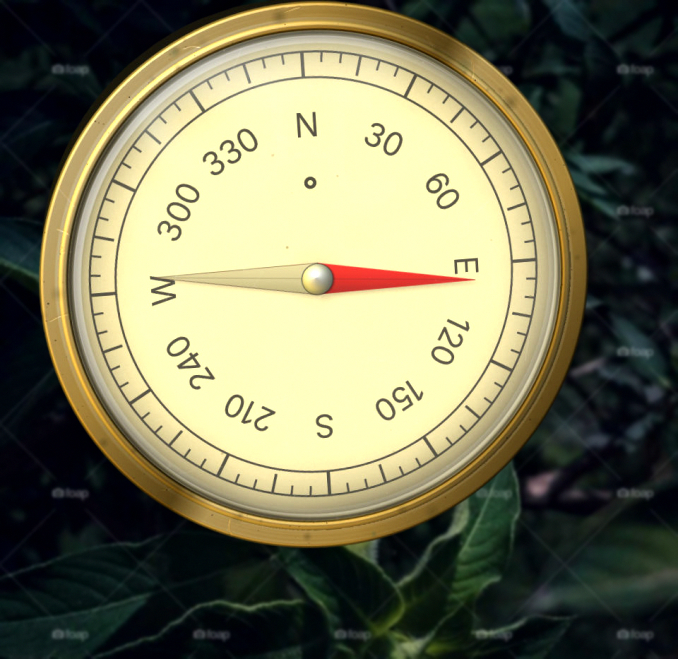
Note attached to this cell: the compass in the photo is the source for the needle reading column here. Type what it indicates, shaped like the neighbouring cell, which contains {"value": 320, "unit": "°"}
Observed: {"value": 95, "unit": "°"}
